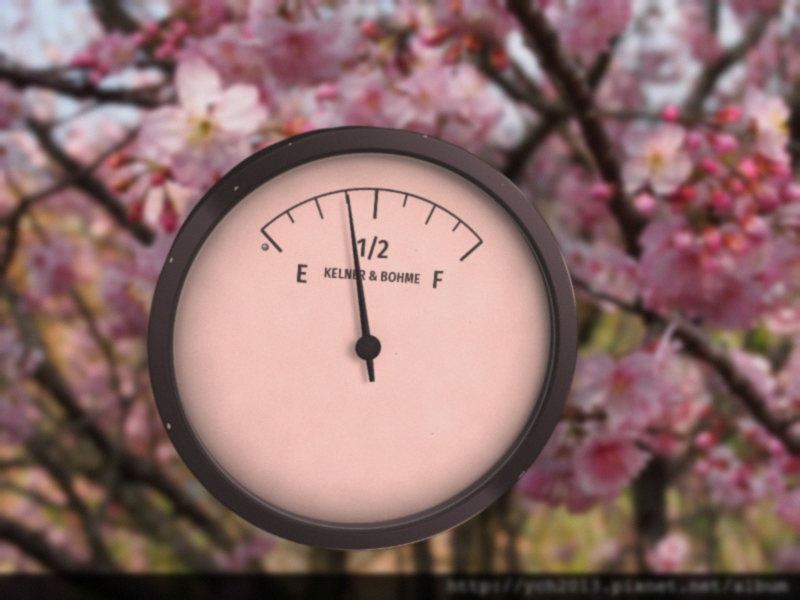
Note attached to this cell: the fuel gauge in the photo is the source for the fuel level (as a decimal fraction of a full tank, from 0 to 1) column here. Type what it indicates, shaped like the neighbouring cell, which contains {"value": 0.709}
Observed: {"value": 0.375}
